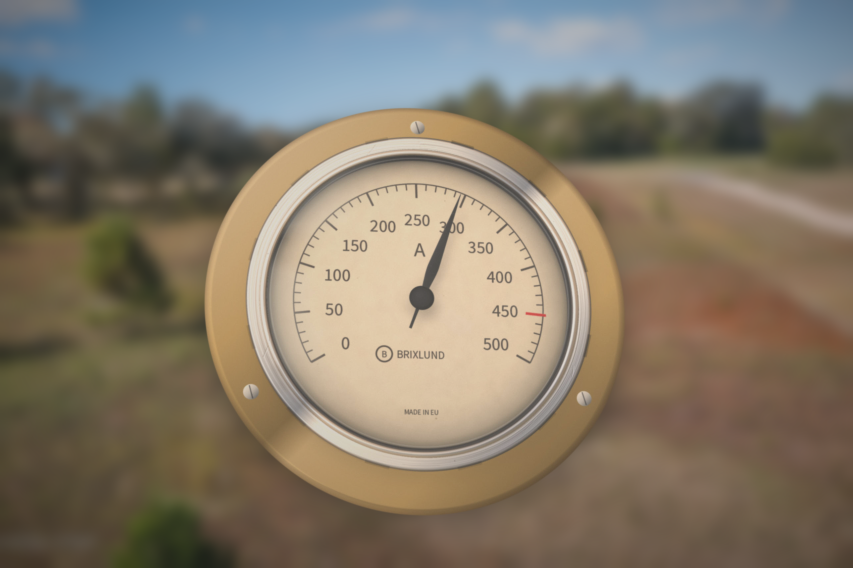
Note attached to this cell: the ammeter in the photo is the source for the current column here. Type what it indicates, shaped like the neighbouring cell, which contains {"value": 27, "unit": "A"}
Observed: {"value": 295, "unit": "A"}
